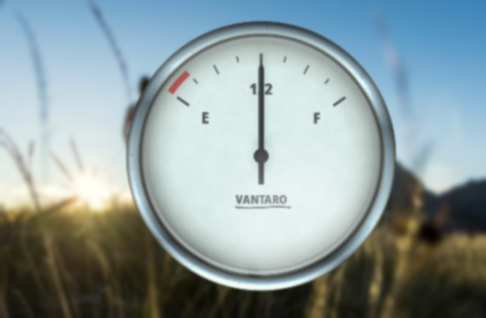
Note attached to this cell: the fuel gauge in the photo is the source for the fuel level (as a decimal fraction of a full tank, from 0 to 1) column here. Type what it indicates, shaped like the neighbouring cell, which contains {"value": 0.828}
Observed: {"value": 0.5}
